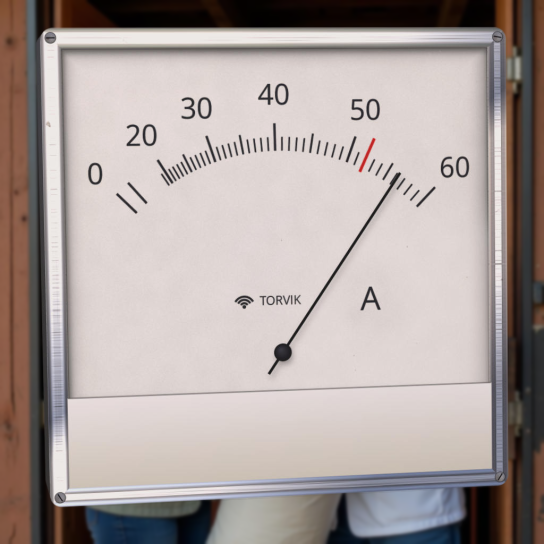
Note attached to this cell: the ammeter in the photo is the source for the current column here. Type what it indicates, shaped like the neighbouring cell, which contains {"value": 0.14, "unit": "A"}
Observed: {"value": 56, "unit": "A"}
